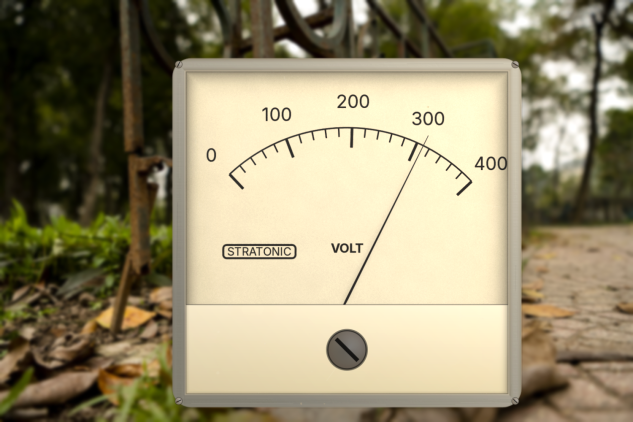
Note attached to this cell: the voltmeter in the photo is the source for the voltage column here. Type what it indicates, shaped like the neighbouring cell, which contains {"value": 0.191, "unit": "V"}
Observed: {"value": 310, "unit": "V"}
